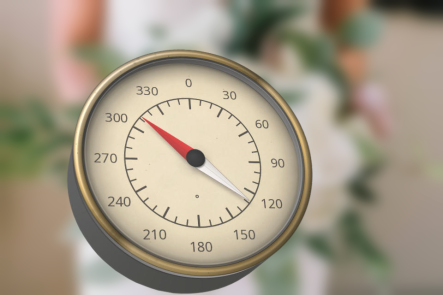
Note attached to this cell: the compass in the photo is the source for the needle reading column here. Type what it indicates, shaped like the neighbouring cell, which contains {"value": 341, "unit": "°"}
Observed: {"value": 310, "unit": "°"}
